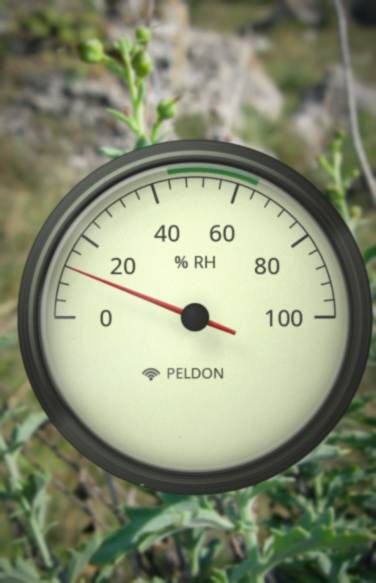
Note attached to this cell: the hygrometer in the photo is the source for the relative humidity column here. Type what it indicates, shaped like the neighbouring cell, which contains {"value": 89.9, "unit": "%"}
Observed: {"value": 12, "unit": "%"}
